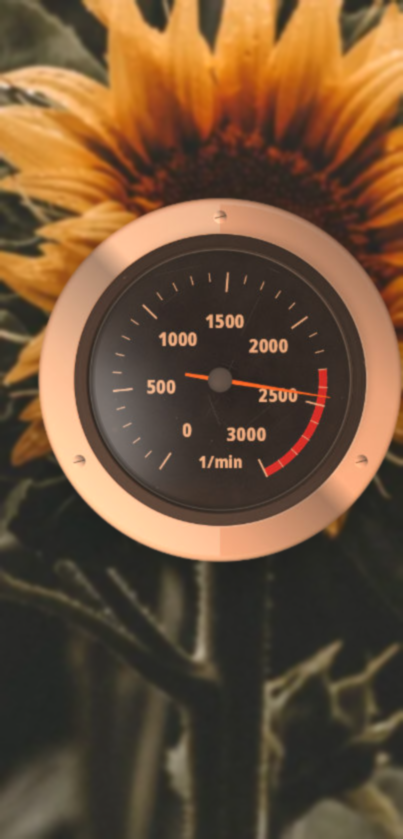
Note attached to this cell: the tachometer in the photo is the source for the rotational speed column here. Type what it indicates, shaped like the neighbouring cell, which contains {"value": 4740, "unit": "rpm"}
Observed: {"value": 2450, "unit": "rpm"}
